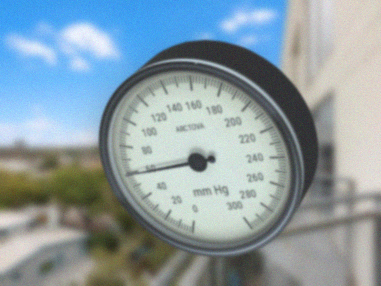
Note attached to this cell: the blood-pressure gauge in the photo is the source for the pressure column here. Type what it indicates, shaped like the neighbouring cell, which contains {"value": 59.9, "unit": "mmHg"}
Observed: {"value": 60, "unit": "mmHg"}
